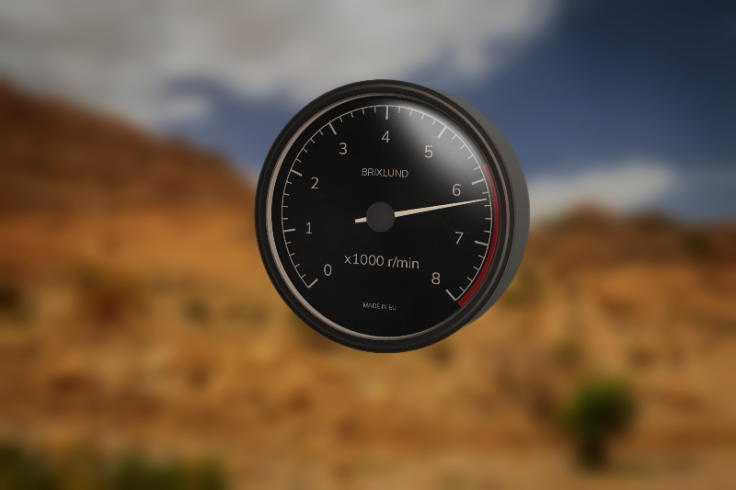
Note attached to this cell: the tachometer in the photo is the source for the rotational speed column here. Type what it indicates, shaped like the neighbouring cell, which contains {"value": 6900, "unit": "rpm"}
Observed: {"value": 6300, "unit": "rpm"}
